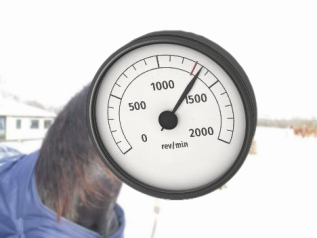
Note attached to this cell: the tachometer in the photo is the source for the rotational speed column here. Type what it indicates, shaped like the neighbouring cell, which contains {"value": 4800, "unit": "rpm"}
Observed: {"value": 1350, "unit": "rpm"}
